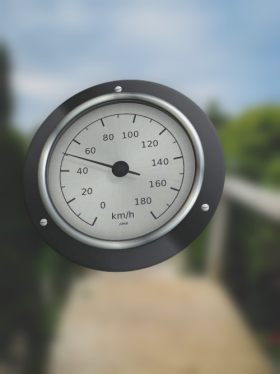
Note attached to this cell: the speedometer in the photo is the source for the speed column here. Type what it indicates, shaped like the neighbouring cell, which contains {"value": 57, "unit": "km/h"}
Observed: {"value": 50, "unit": "km/h"}
